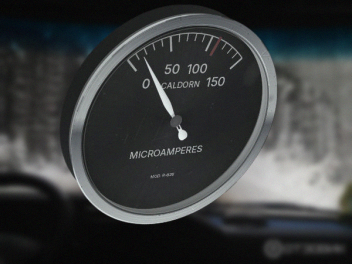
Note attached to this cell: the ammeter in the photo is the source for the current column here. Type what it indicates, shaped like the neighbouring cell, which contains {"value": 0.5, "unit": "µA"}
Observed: {"value": 15, "unit": "µA"}
